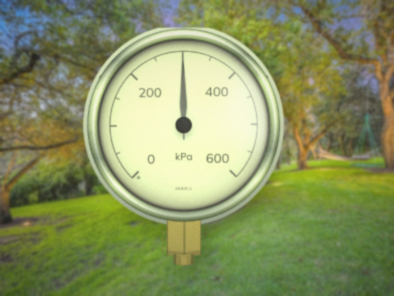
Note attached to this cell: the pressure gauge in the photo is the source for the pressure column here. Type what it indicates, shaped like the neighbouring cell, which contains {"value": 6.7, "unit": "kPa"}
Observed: {"value": 300, "unit": "kPa"}
